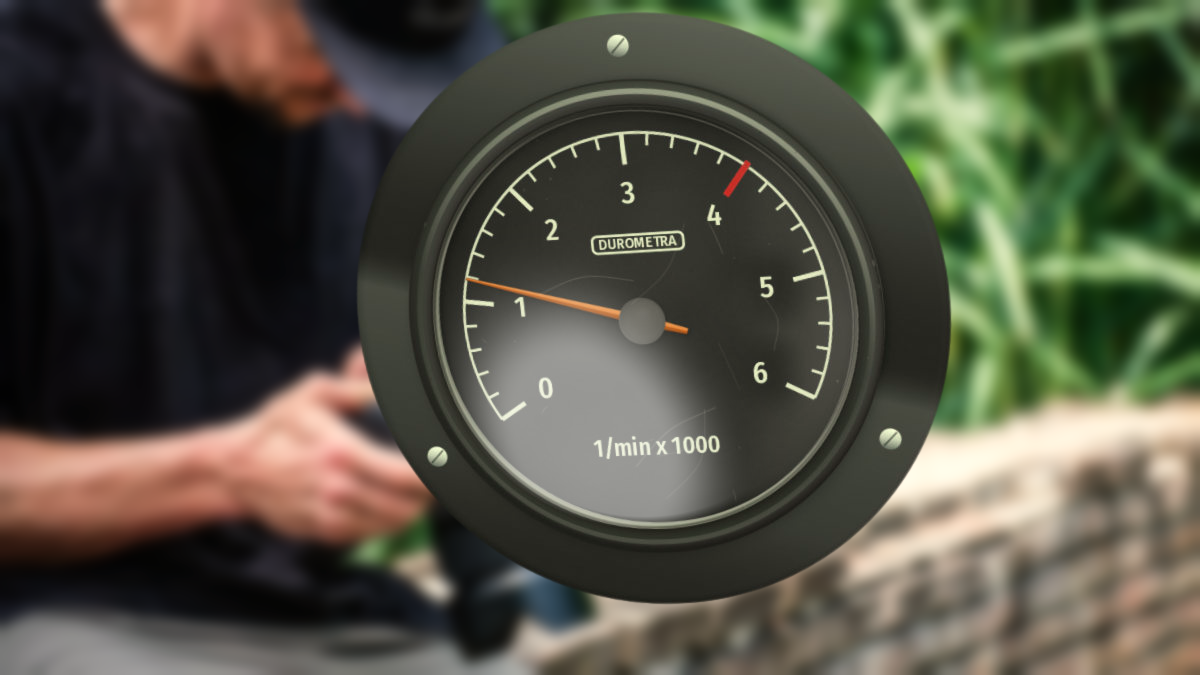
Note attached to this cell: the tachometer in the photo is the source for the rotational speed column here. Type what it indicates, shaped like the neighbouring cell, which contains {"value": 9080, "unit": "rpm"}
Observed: {"value": 1200, "unit": "rpm"}
